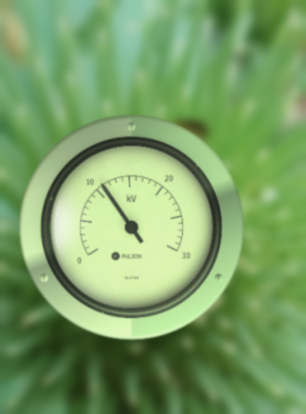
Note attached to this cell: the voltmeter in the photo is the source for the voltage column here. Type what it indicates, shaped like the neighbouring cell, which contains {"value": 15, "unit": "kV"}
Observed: {"value": 11, "unit": "kV"}
